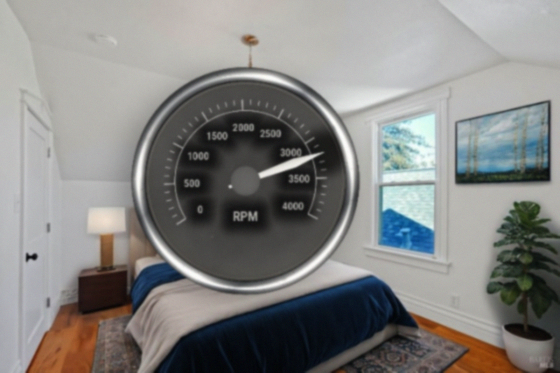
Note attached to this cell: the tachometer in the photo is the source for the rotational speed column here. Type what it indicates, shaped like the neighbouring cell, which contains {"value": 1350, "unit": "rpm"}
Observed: {"value": 3200, "unit": "rpm"}
